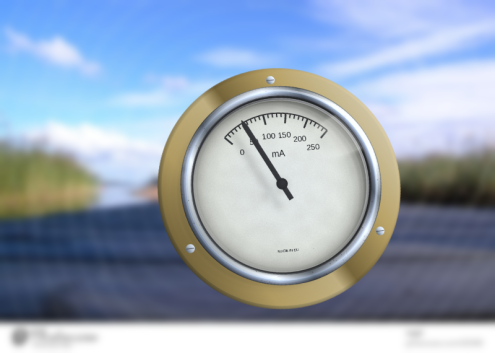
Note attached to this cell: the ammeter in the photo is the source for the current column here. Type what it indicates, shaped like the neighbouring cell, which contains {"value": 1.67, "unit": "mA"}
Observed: {"value": 50, "unit": "mA"}
